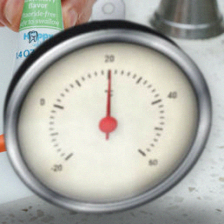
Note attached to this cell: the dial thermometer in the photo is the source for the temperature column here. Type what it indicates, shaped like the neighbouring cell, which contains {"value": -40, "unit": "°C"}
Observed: {"value": 20, "unit": "°C"}
